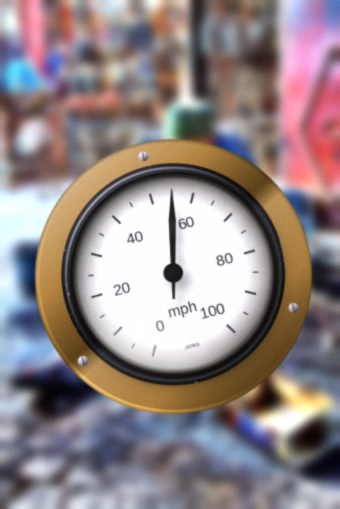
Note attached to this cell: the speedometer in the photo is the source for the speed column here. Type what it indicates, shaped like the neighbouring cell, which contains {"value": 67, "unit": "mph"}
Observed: {"value": 55, "unit": "mph"}
